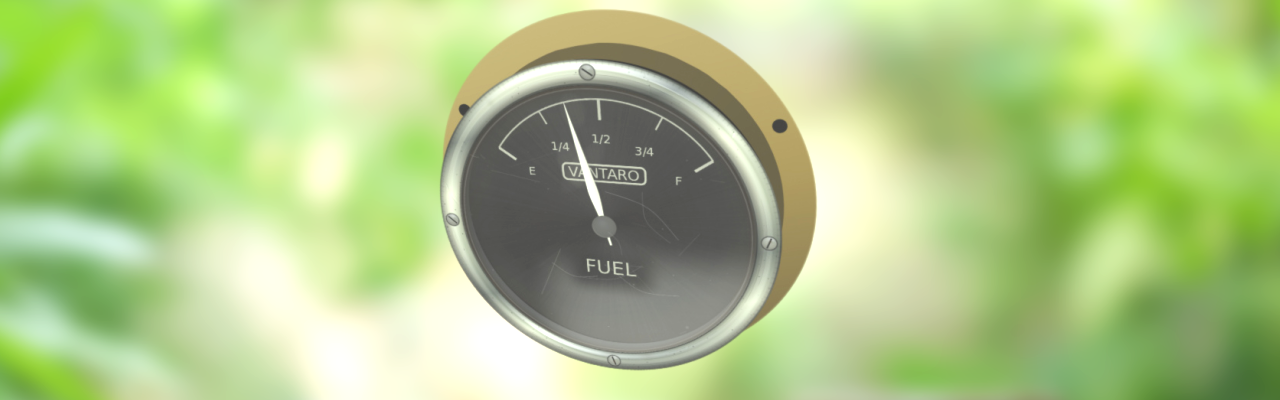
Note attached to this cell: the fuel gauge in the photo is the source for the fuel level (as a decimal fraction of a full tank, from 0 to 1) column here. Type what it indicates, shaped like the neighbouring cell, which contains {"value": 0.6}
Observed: {"value": 0.375}
